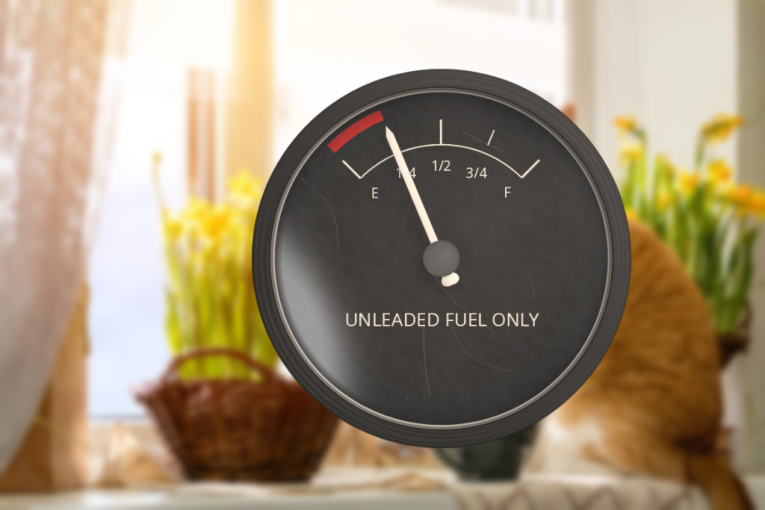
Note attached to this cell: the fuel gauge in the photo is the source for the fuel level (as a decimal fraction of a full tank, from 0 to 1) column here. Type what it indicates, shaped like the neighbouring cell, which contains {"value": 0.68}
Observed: {"value": 0.25}
